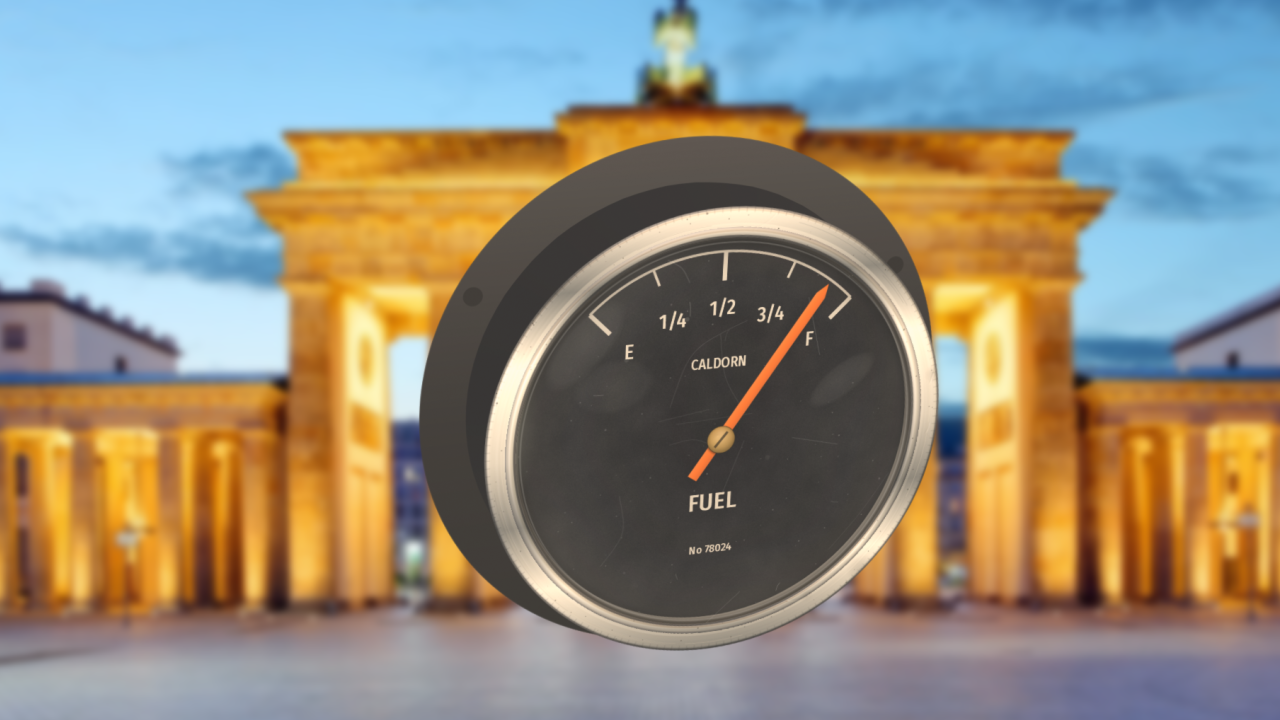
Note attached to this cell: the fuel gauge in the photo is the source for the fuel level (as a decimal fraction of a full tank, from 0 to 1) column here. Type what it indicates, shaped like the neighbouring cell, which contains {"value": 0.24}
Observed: {"value": 0.875}
